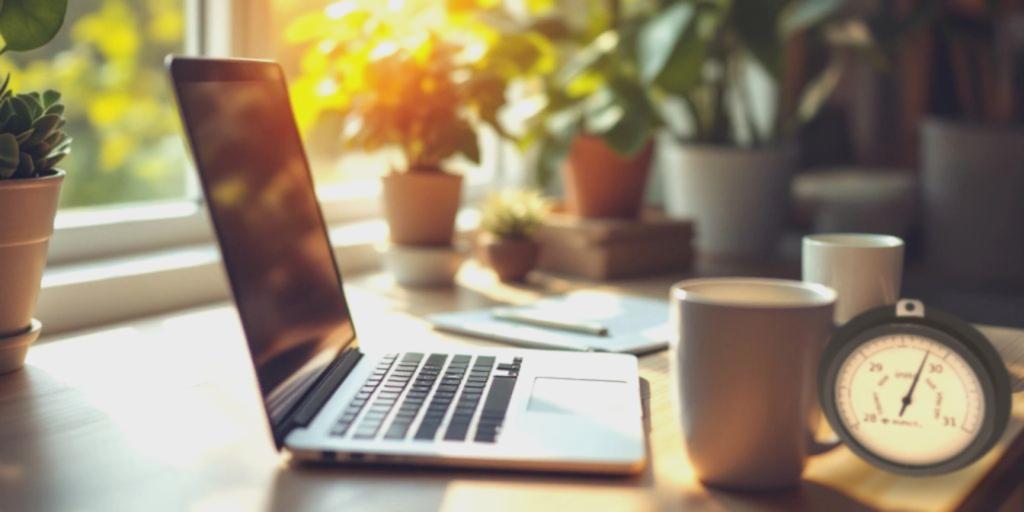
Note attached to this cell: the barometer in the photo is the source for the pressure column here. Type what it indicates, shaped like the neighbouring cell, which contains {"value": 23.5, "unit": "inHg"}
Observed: {"value": 29.8, "unit": "inHg"}
